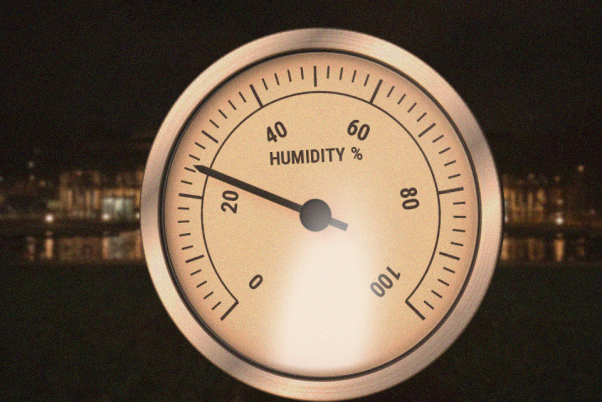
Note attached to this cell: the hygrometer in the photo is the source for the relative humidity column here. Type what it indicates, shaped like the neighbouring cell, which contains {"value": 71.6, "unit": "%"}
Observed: {"value": 25, "unit": "%"}
